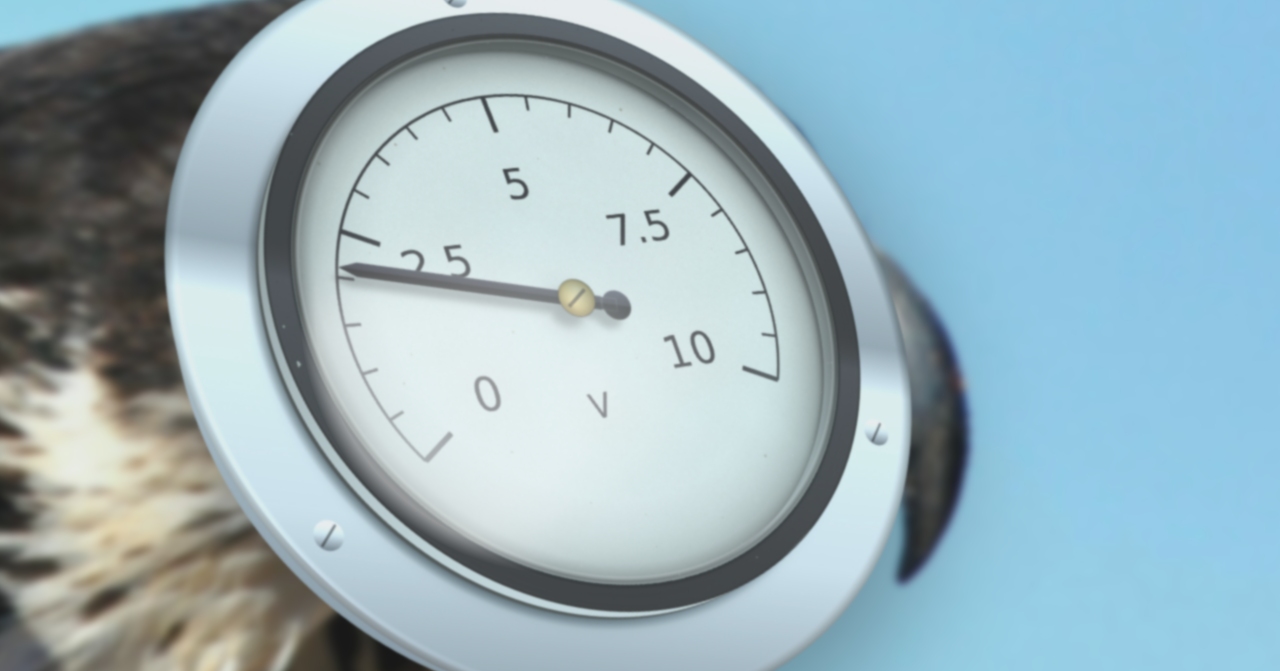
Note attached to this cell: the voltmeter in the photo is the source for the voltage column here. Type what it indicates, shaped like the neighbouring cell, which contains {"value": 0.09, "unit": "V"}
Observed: {"value": 2, "unit": "V"}
